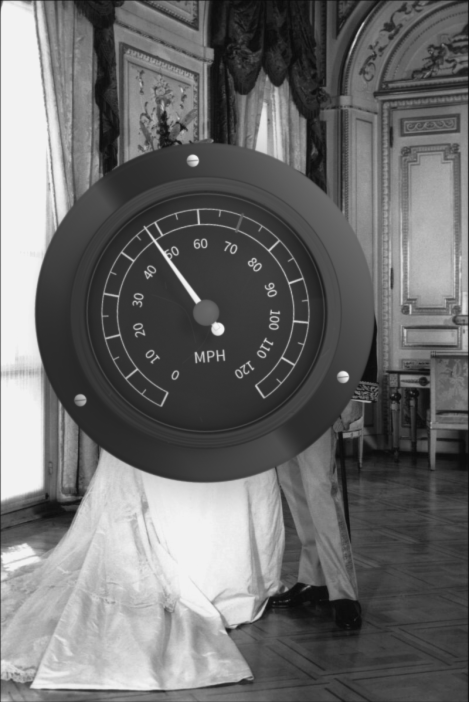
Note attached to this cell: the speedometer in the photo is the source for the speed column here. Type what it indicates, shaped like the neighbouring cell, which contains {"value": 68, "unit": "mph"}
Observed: {"value": 47.5, "unit": "mph"}
